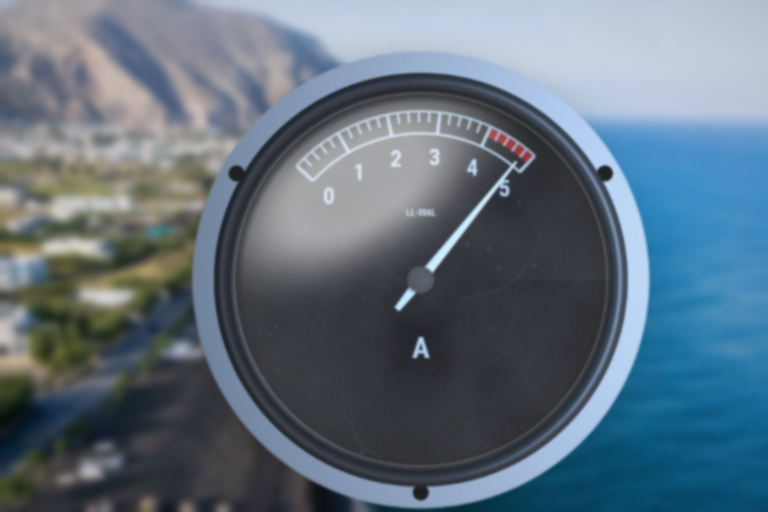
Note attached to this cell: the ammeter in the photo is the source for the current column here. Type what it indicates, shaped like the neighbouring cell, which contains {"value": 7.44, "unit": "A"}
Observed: {"value": 4.8, "unit": "A"}
